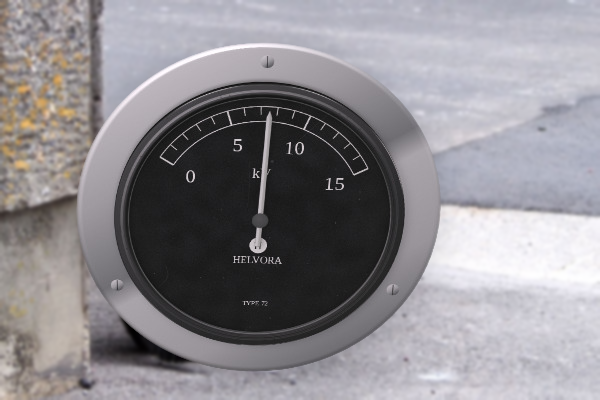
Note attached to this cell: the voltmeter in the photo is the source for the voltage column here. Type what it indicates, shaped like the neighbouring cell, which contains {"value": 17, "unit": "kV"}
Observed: {"value": 7.5, "unit": "kV"}
